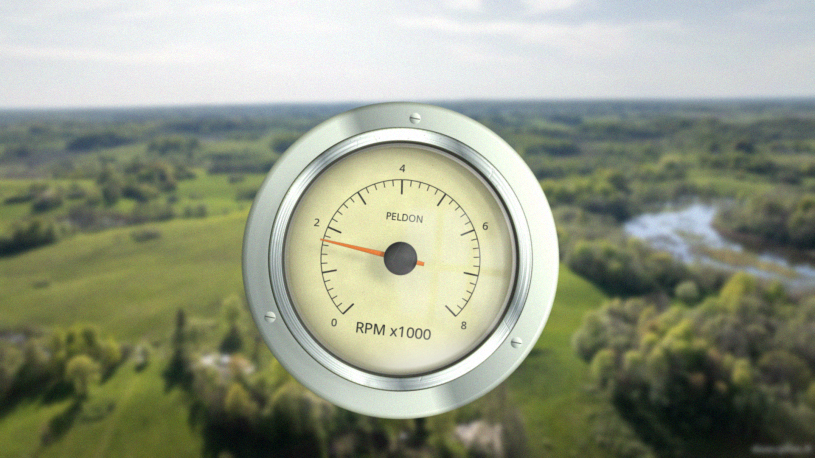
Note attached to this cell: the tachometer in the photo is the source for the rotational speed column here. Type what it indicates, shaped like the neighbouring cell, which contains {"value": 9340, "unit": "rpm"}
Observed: {"value": 1700, "unit": "rpm"}
